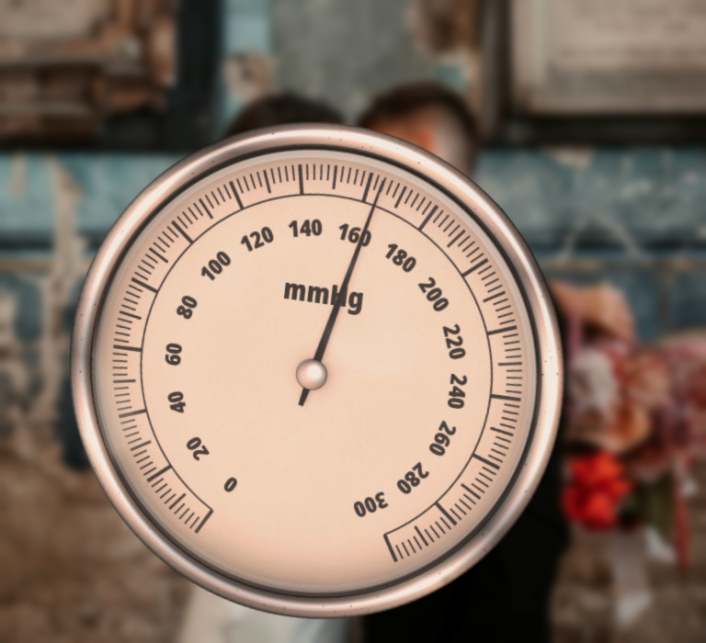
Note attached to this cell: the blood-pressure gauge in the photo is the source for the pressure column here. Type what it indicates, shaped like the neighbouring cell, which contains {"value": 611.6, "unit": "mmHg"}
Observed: {"value": 164, "unit": "mmHg"}
